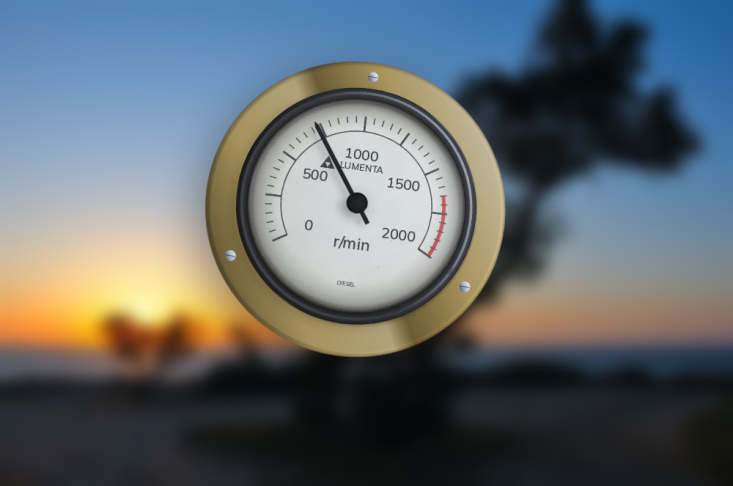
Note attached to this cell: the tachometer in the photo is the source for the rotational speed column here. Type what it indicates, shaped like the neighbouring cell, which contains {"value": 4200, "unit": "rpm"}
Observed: {"value": 725, "unit": "rpm"}
